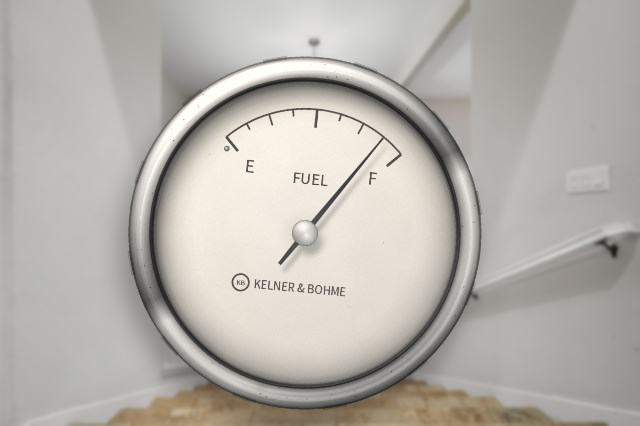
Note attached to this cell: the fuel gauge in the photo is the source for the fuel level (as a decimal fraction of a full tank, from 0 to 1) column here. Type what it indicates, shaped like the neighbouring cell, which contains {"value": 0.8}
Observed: {"value": 0.875}
